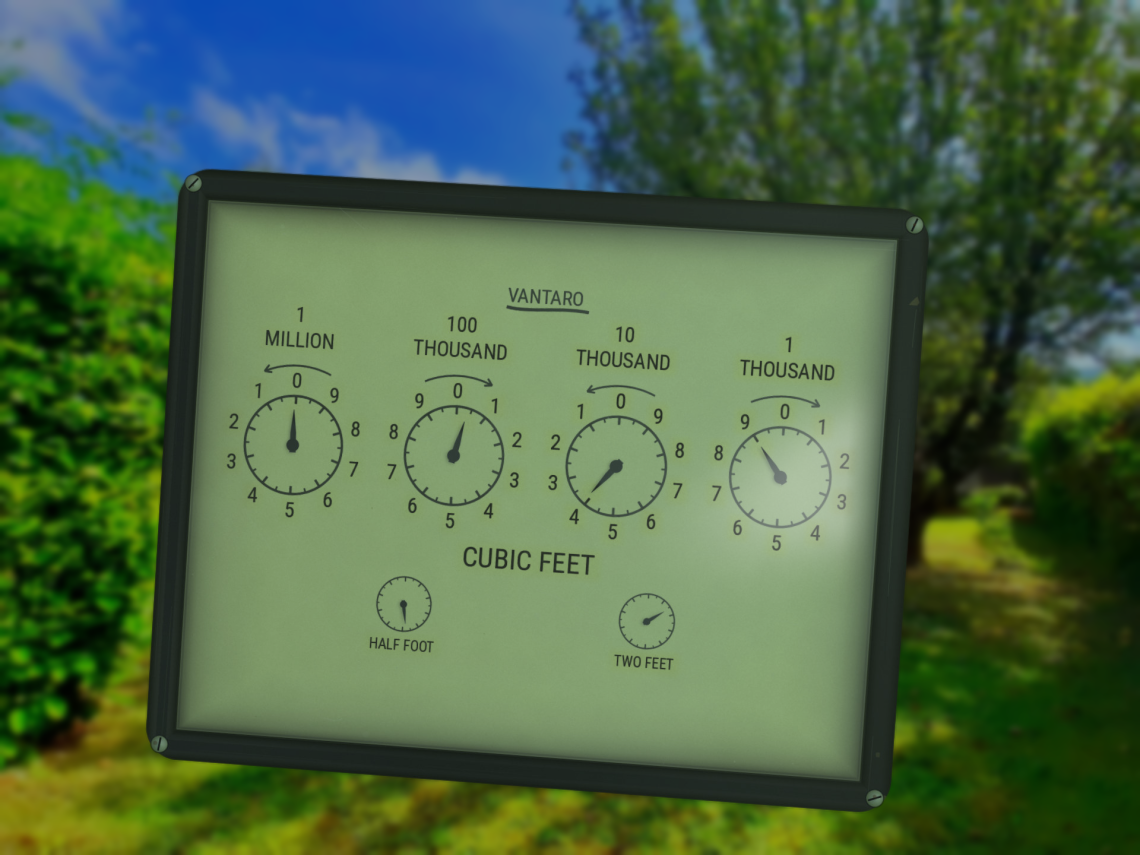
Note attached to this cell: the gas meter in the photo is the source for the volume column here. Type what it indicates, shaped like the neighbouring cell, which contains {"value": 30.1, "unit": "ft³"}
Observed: {"value": 3900, "unit": "ft³"}
